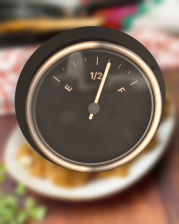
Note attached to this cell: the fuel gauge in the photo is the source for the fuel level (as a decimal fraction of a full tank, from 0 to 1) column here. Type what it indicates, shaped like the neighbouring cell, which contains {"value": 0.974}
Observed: {"value": 0.625}
